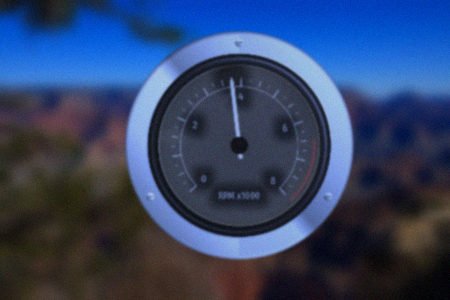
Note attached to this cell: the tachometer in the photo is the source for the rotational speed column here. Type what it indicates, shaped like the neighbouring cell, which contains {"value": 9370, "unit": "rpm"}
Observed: {"value": 3750, "unit": "rpm"}
